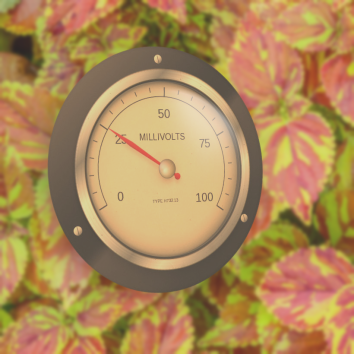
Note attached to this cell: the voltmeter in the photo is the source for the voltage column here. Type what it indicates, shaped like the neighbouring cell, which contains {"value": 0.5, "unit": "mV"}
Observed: {"value": 25, "unit": "mV"}
